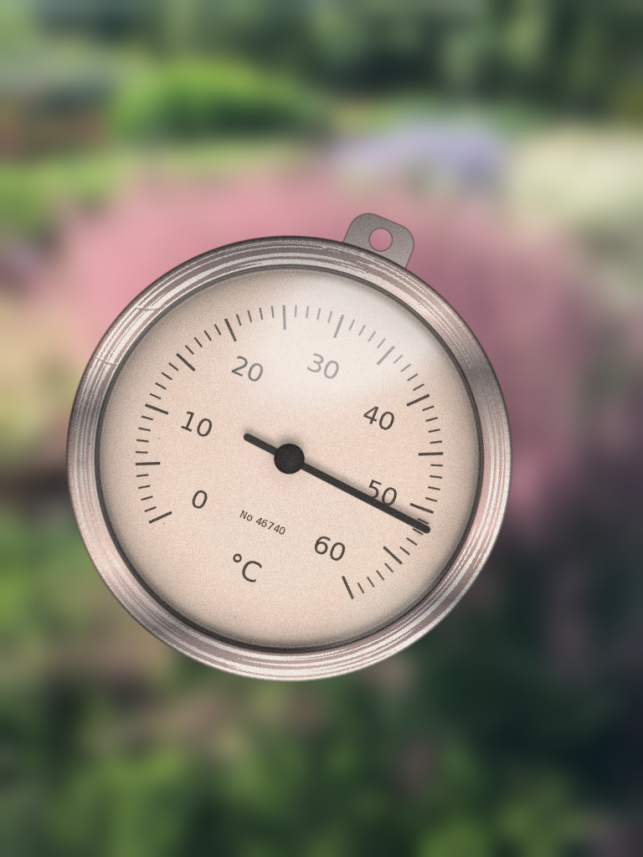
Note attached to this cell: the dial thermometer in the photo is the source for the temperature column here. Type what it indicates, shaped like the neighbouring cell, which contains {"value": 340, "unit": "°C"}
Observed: {"value": 51.5, "unit": "°C"}
